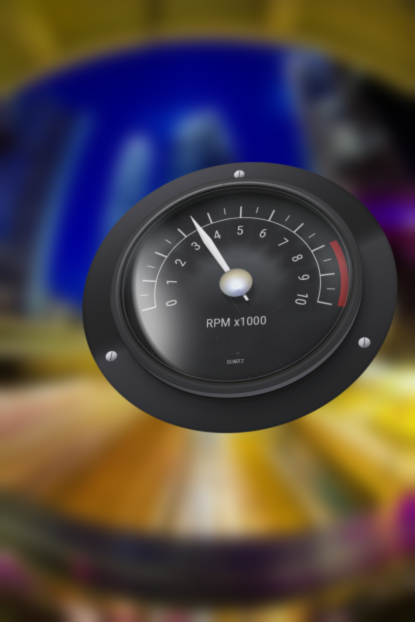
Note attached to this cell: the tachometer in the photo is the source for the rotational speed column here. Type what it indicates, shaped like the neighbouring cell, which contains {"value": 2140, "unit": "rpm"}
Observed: {"value": 3500, "unit": "rpm"}
